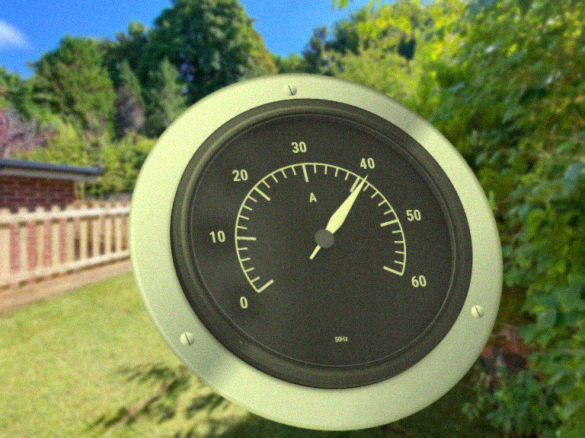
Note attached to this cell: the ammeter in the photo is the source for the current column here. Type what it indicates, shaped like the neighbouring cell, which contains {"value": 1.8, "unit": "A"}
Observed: {"value": 41, "unit": "A"}
